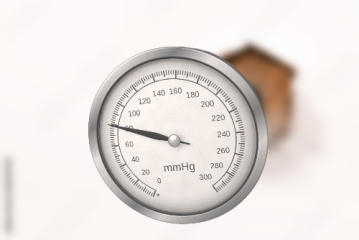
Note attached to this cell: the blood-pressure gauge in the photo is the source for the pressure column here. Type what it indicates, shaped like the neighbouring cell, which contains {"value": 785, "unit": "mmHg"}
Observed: {"value": 80, "unit": "mmHg"}
